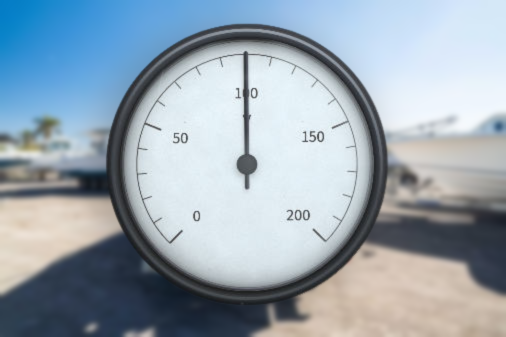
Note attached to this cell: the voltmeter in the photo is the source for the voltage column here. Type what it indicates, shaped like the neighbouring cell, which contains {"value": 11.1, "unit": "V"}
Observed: {"value": 100, "unit": "V"}
